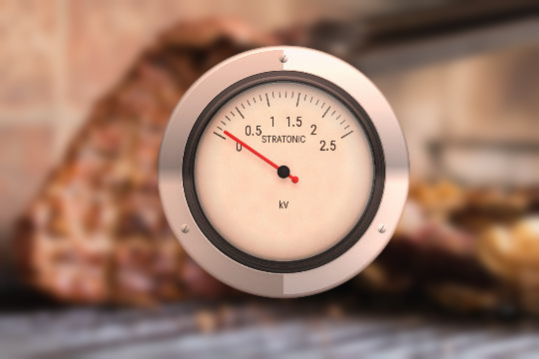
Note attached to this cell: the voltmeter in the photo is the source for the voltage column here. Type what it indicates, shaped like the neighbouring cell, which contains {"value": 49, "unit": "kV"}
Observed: {"value": 0.1, "unit": "kV"}
